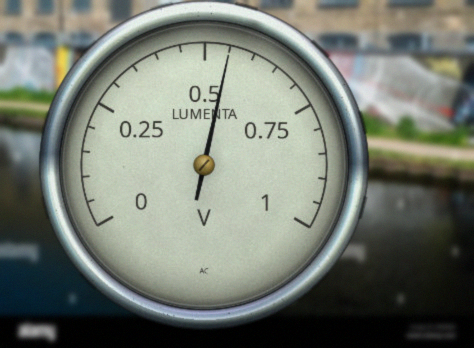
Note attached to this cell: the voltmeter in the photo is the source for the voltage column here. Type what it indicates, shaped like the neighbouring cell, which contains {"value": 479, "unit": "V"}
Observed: {"value": 0.55, "unit": "V"}
